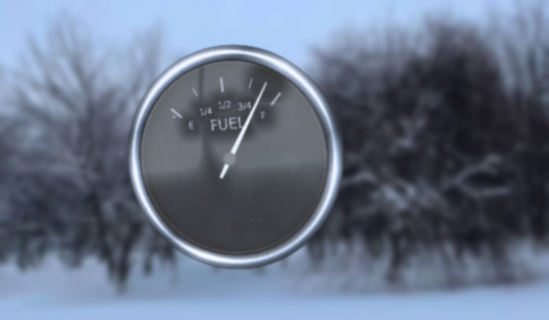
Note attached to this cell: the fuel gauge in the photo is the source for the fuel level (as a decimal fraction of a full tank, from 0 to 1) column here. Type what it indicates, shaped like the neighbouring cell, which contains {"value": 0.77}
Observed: {"value": 0.875}
